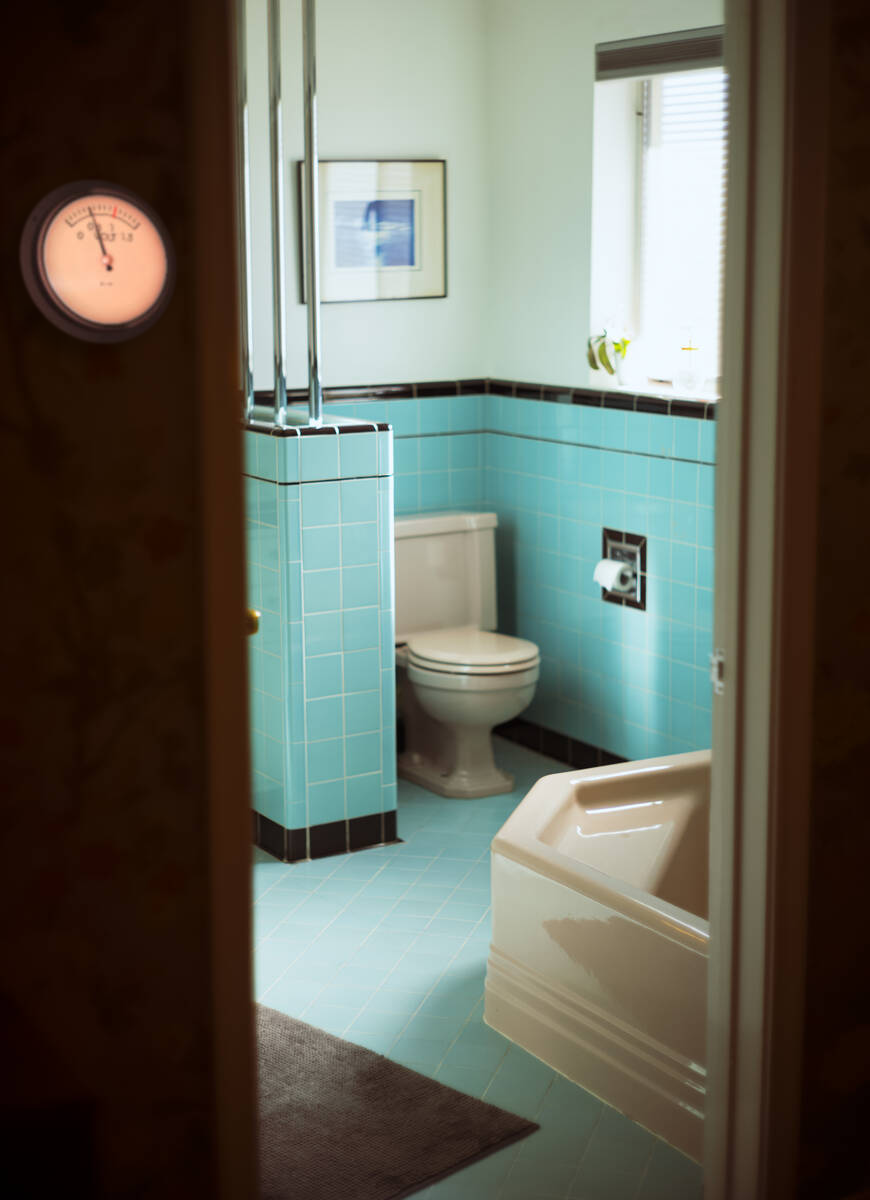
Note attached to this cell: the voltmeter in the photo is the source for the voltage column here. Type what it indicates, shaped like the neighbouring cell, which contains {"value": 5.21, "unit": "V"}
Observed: {"value": 0.5, "unit": "V"}
